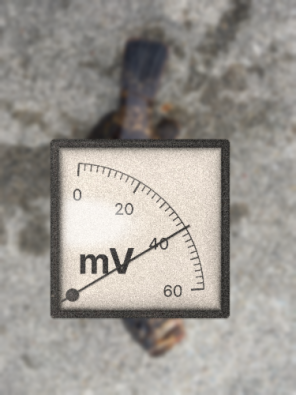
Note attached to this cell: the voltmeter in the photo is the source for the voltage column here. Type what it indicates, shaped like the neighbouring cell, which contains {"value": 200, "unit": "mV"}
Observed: {"value": 40, "unit": "mV"}
